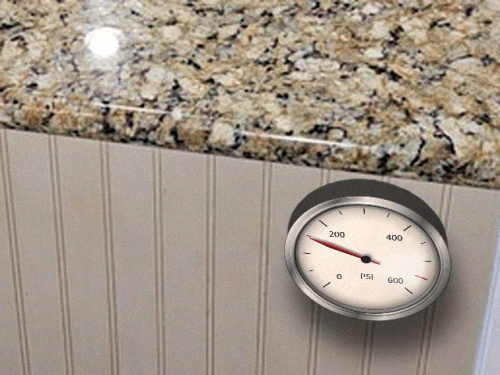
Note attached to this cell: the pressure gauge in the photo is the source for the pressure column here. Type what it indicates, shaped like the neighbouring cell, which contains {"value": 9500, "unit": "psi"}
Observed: {"value": 150, "unit": "psi"}
